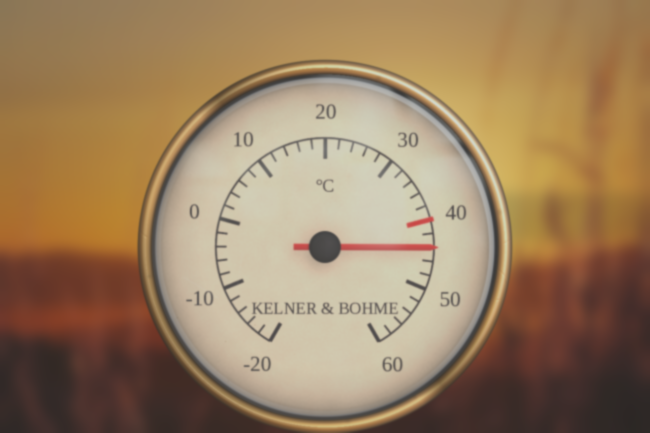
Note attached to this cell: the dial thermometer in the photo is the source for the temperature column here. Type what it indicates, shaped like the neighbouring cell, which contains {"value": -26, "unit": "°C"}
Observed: {"value": 44, "unit": "°C"}
